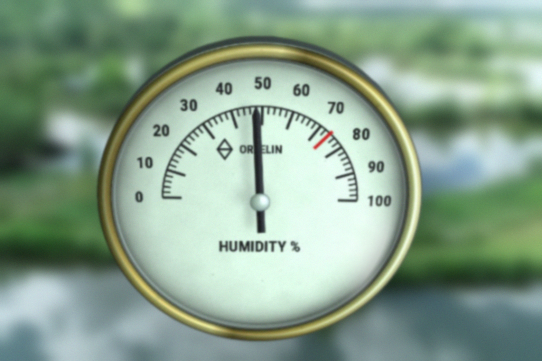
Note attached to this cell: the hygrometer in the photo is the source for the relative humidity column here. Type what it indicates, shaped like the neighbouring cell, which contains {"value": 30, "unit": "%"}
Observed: {"value": 48, "unit": "%"}
